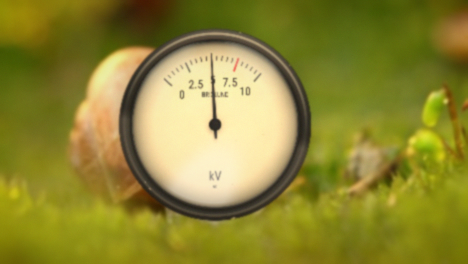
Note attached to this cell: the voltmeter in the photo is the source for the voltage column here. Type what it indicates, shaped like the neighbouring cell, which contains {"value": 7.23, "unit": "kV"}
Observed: {"value": 5, "unit": "kV"}
